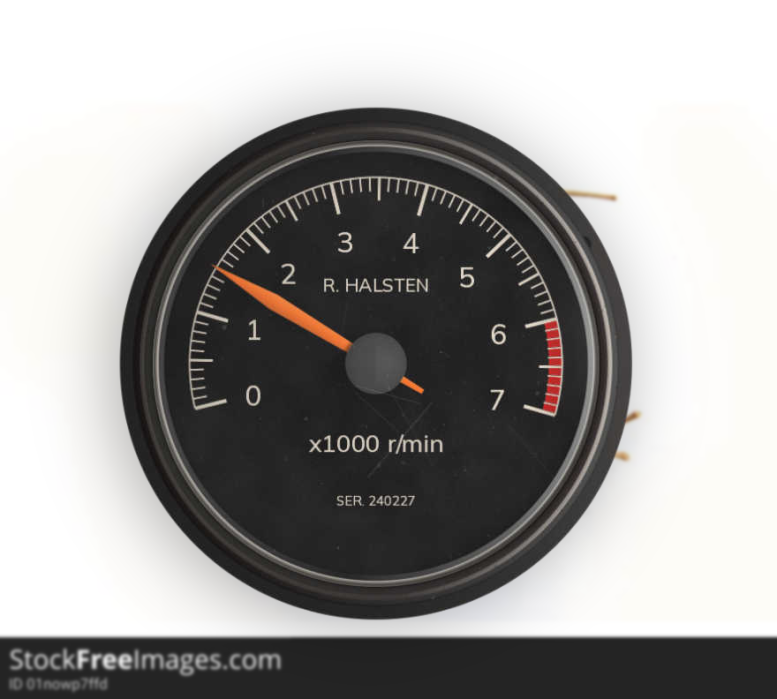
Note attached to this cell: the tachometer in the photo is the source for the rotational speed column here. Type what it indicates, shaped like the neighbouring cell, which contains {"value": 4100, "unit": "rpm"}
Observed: {"value": 1500, "unit": "rpm"}
